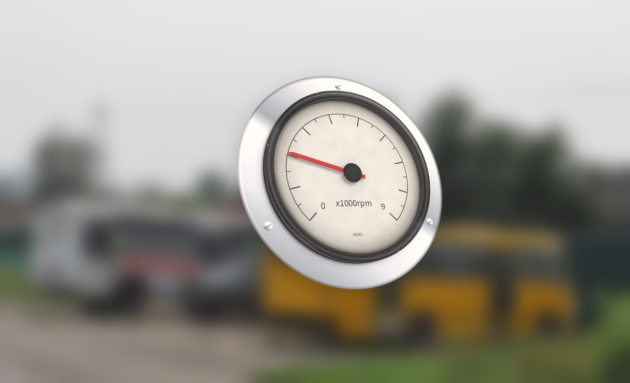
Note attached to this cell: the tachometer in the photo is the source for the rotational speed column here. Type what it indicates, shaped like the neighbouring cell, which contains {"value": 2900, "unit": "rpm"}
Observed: {"value": 2000, "unit": "rpm"}
